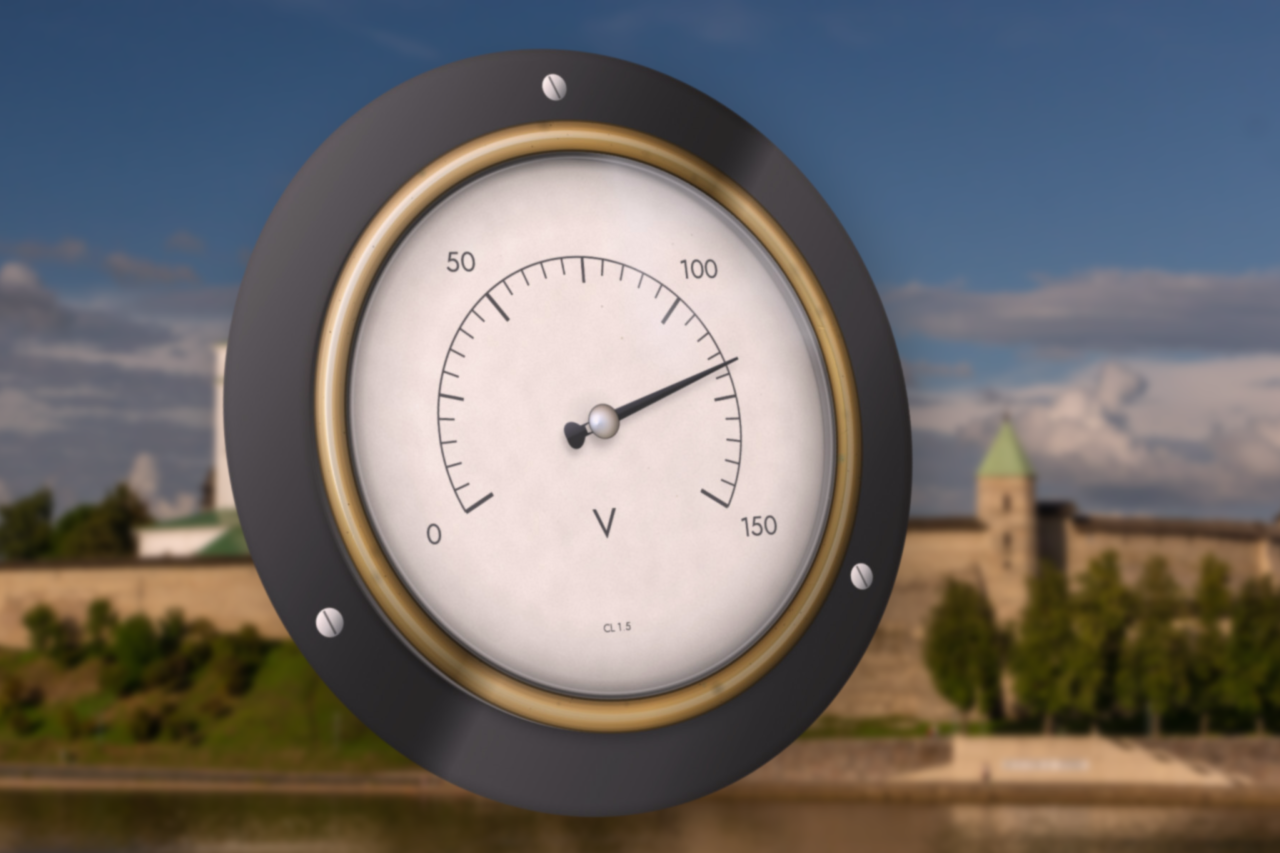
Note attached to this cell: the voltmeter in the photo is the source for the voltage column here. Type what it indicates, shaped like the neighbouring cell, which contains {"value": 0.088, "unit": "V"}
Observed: {"value": 117.5, "unit": "V"}
